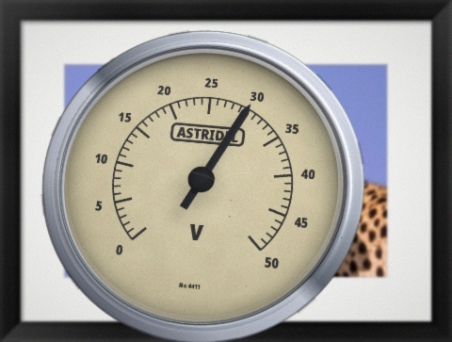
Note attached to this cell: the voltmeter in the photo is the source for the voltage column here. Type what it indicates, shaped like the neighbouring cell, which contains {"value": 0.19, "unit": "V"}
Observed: {"value": 30, "unit": "V"}
